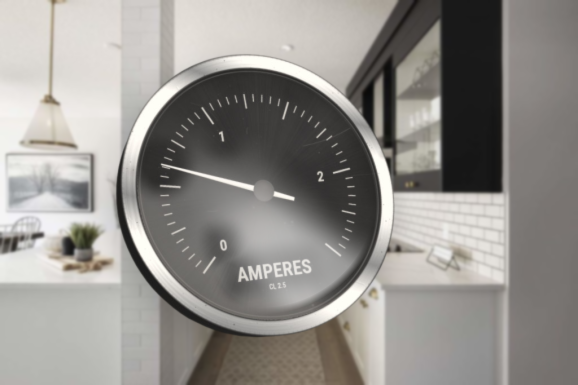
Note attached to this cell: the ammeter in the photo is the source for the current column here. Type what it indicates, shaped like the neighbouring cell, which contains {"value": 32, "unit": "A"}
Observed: {"value": 0.6, "unit": "A"}
